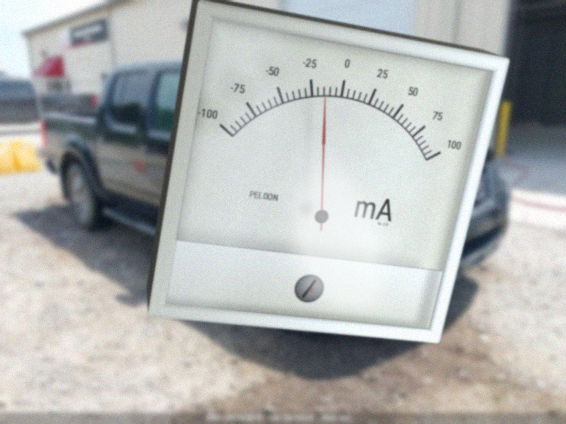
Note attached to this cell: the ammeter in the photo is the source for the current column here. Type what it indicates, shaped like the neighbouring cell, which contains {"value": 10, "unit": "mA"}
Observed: {"value": -15, "unit": "mA"}
